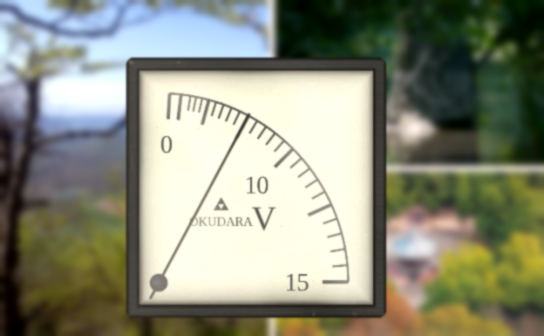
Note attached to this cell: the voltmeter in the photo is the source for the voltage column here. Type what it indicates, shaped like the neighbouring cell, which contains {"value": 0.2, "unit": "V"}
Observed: {"value": 7.5, "unit": "V"}
